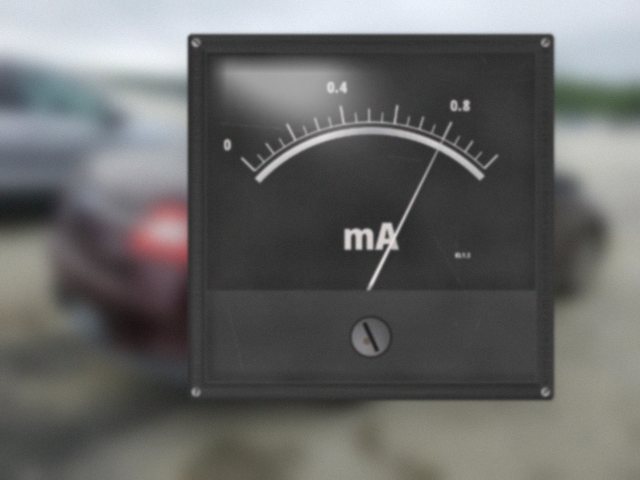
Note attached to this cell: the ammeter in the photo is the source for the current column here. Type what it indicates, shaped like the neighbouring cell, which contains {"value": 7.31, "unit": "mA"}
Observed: {"value": 0.8, "unit": "mA"}
